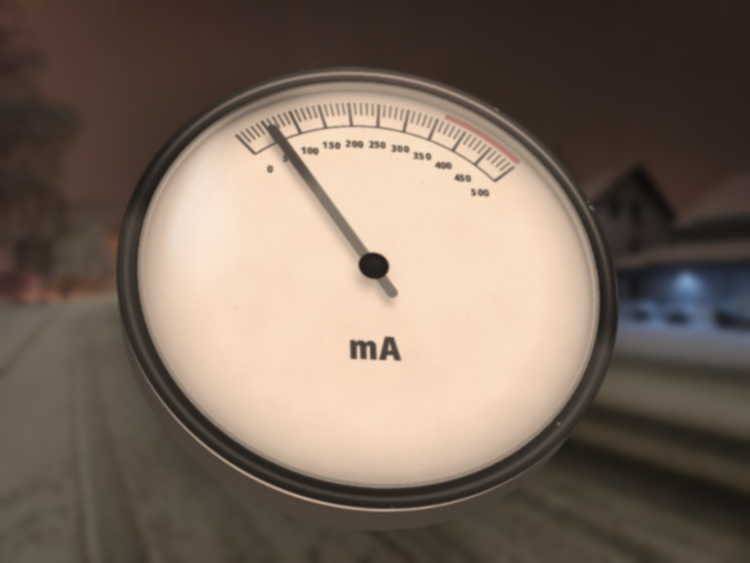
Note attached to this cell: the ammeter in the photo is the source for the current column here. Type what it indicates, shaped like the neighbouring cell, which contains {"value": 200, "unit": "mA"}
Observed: {"value": 50, "unit": "mA"}
